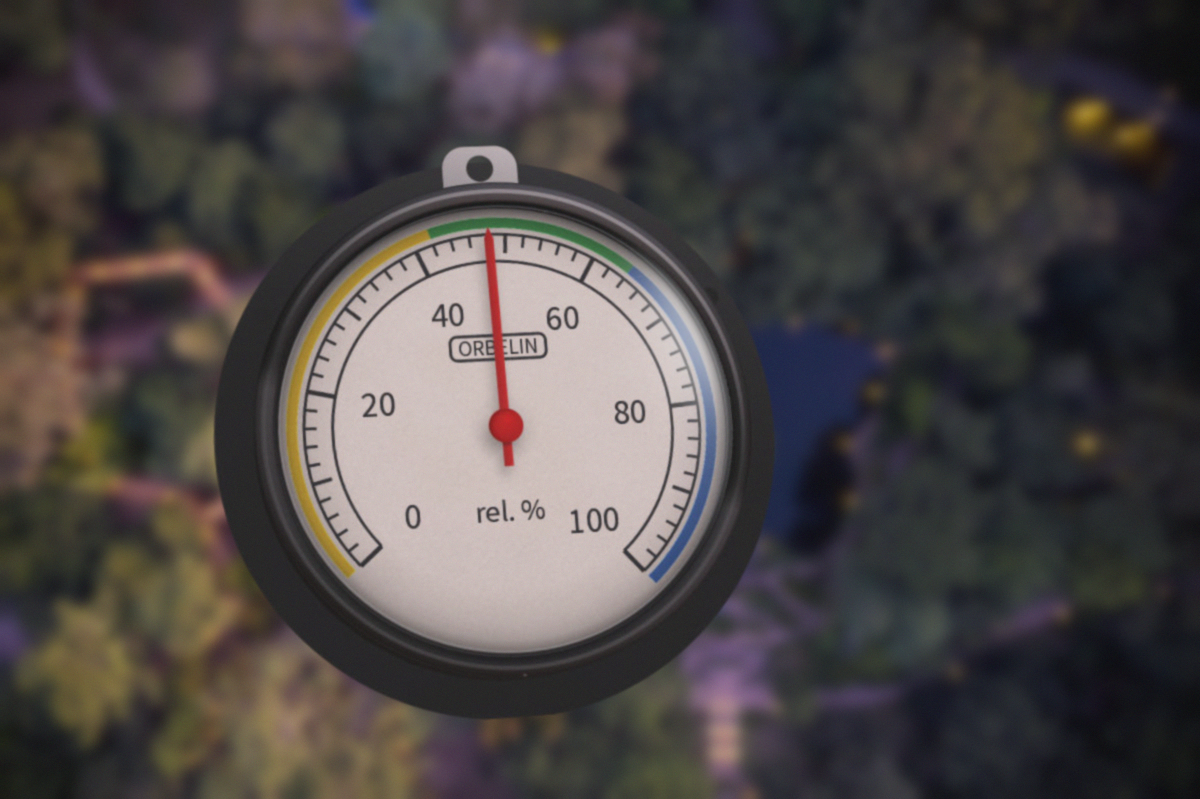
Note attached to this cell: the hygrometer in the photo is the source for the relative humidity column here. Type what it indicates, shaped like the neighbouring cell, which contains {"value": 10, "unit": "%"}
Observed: {"value": 48, "unit": "%"}
